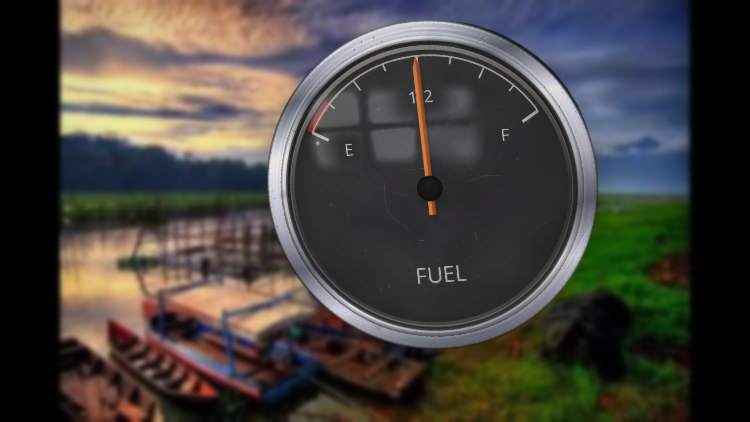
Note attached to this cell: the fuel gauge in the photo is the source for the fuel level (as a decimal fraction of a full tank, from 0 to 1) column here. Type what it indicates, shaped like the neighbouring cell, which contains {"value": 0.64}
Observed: {"value": 0.5}
